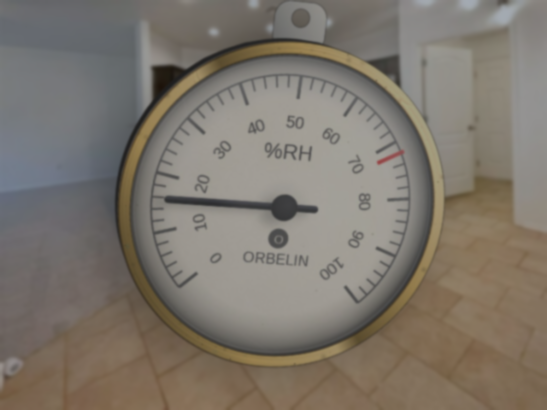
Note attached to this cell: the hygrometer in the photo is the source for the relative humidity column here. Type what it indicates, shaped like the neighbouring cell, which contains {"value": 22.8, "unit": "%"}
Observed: {"value": 16, "unit": "%"}
